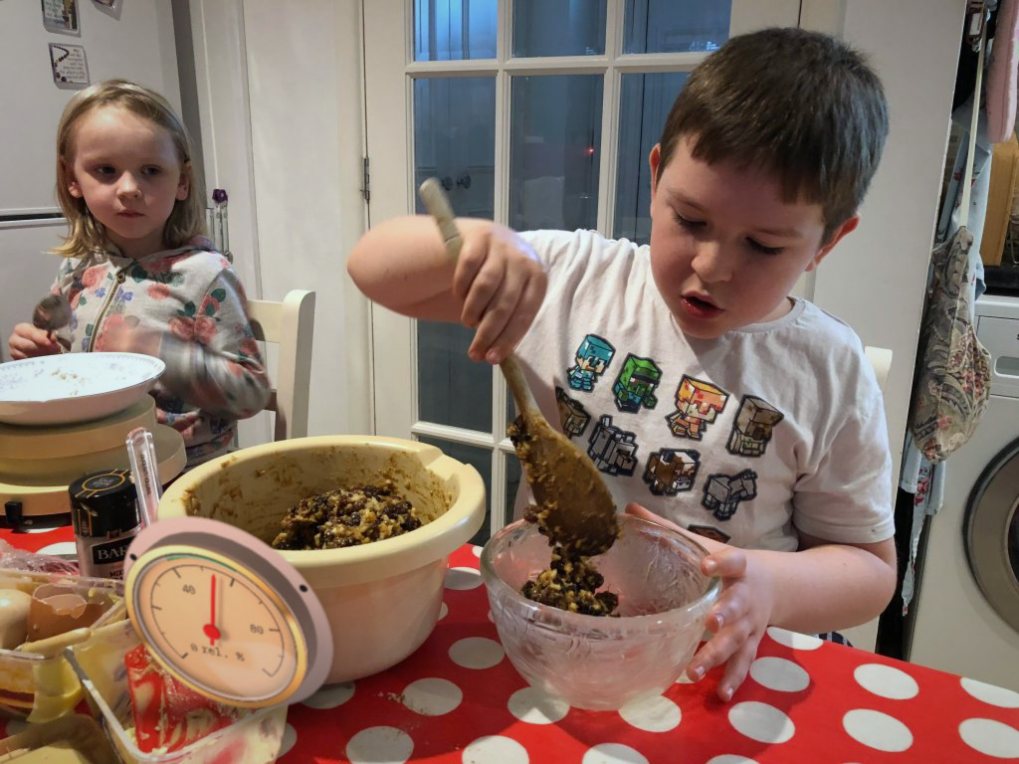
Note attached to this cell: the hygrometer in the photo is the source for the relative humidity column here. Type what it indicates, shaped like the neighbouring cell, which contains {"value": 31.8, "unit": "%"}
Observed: {"value": 55, "unit": "%"}
